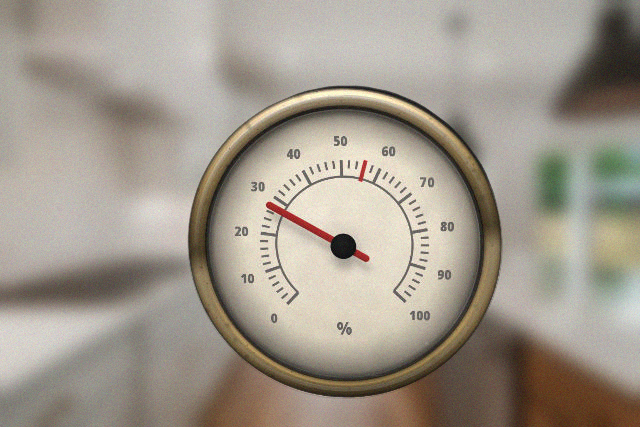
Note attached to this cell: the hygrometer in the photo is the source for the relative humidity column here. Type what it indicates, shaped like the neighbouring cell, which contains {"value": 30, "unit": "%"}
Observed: {"value": 28, "unit": "%"}
